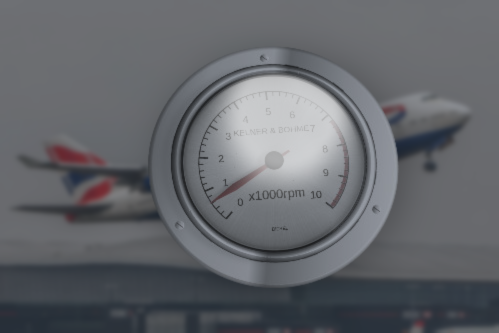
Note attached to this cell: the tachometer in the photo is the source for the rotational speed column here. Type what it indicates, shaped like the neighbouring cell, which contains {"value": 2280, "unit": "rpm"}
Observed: {"value": 600, "unit": "rpm"}
